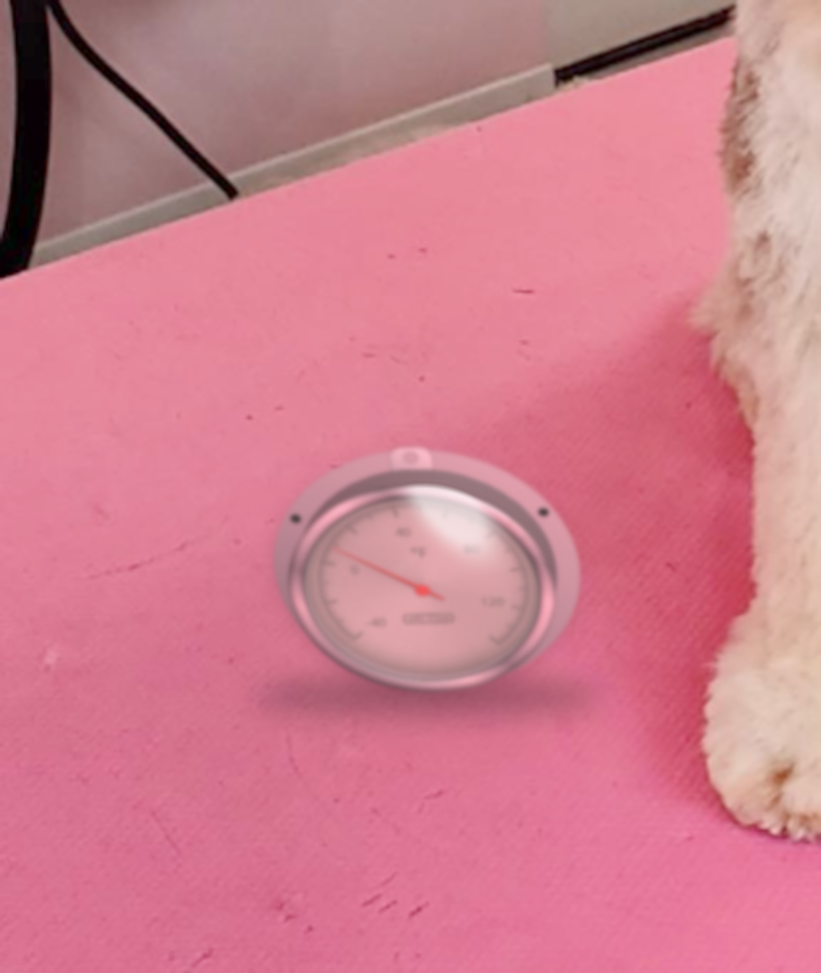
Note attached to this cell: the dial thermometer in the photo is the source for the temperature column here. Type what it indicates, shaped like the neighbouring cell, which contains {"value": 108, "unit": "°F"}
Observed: {"value": 10, "unit": "°F"}
